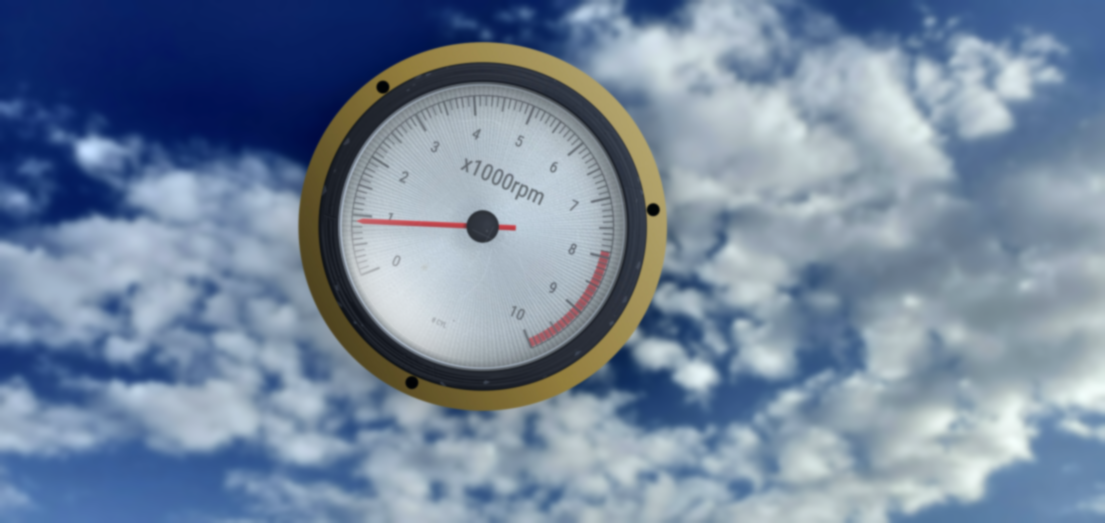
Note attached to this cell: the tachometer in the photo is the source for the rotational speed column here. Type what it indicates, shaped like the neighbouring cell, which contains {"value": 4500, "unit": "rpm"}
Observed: {"value": 900, "unit": "rpm"}
